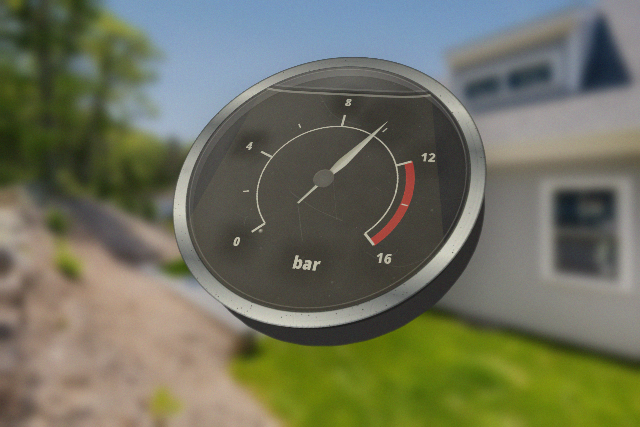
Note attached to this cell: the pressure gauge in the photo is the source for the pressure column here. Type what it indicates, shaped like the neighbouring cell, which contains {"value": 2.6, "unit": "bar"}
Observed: {"value": 10, "unit": "bar"}
